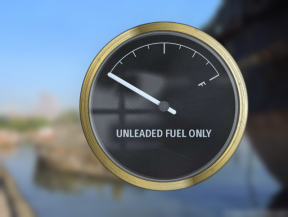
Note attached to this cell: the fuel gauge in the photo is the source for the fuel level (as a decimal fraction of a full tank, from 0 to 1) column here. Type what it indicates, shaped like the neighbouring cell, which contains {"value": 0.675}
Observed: {"value": 0}
